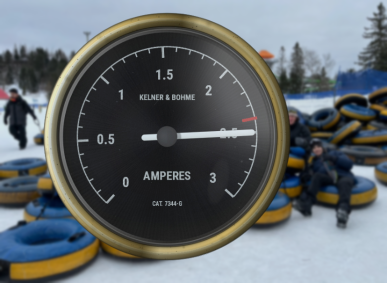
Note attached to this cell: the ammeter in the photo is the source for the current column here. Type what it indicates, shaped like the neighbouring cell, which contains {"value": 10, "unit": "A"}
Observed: {"value": 2.5, "unit": "A"}
